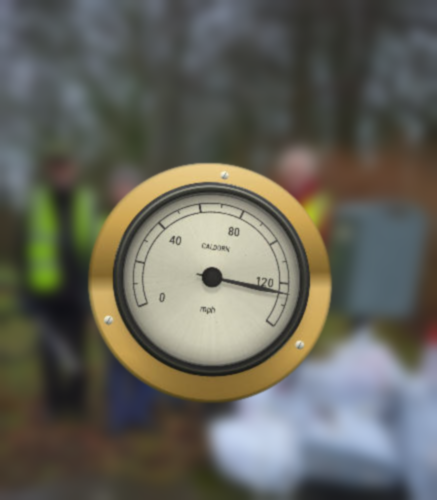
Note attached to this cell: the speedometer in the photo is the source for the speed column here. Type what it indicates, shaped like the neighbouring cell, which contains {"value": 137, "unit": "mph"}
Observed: {"value": 125, "unit": "mph"}
